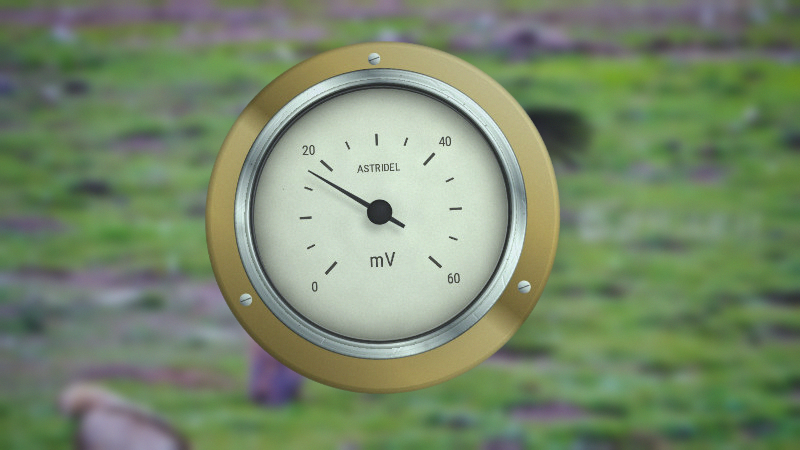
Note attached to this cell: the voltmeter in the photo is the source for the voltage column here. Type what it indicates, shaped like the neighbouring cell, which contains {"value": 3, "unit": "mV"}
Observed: {"value": 17.5, "unit": "mV"}
